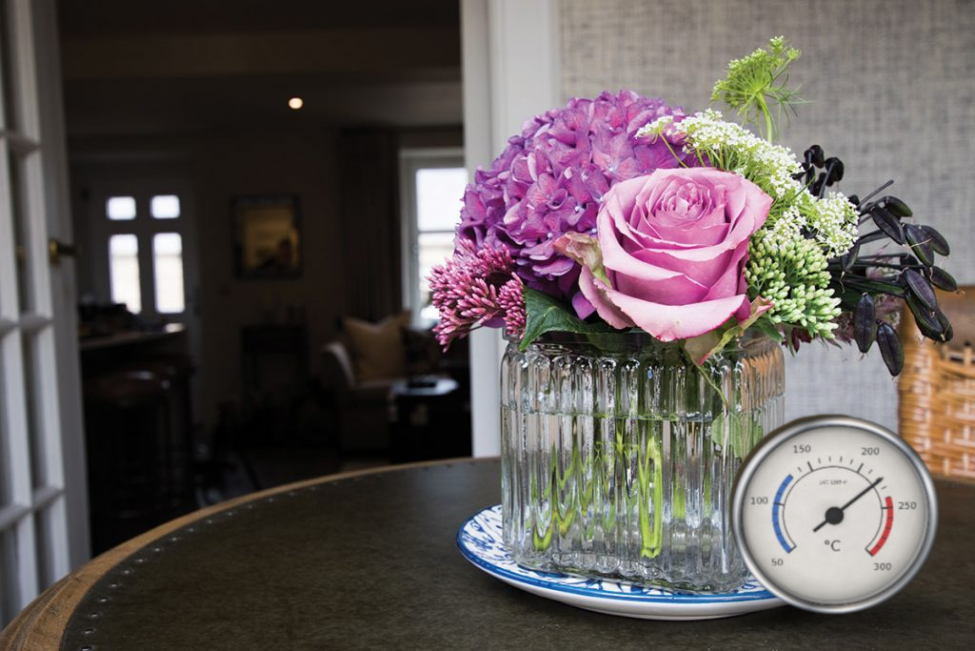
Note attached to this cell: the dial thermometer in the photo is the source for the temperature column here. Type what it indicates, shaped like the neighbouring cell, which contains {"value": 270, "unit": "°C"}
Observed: {"value": 220, "unit": "°C"}
